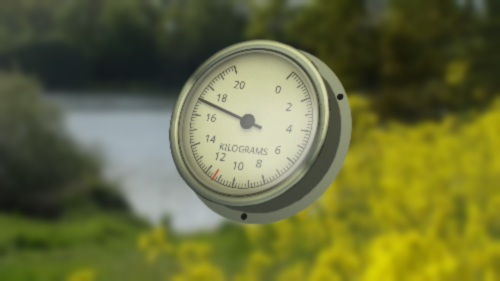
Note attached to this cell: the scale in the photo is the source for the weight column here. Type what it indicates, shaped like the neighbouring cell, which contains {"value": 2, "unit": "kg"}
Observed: {"value": 17, "unit": "kg"}
